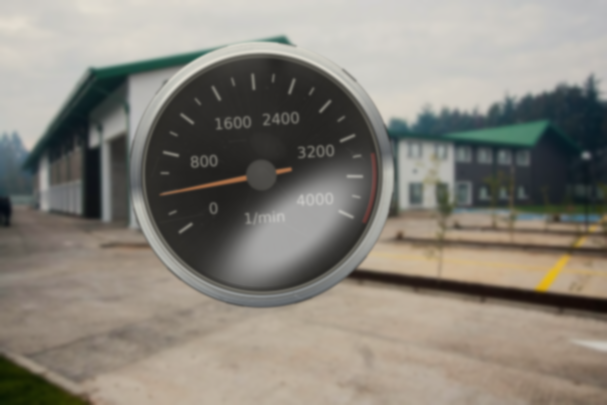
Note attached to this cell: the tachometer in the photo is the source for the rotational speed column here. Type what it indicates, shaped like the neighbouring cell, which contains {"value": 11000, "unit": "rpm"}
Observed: {"value": 400, "unit": "rpm"}
